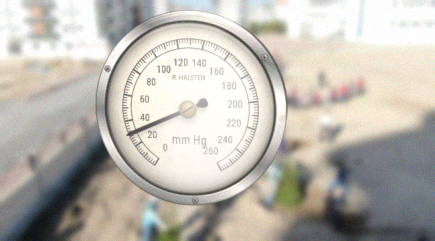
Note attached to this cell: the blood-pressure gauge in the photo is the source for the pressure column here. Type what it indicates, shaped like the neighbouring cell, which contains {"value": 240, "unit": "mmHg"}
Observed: {"value": 30, "unit": "mmHg"}
